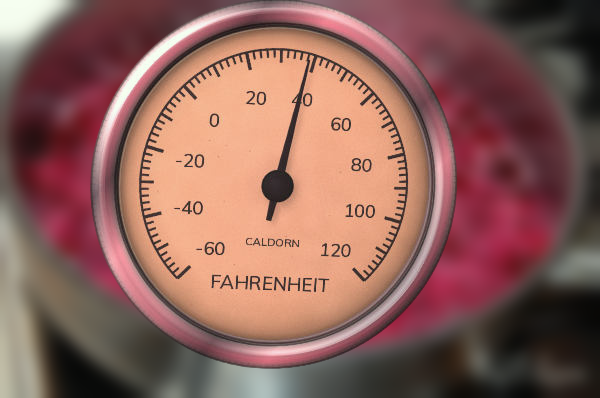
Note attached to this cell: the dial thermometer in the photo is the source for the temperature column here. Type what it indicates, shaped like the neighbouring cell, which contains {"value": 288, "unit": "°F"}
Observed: {"value": 38, "unit": "°F"}
